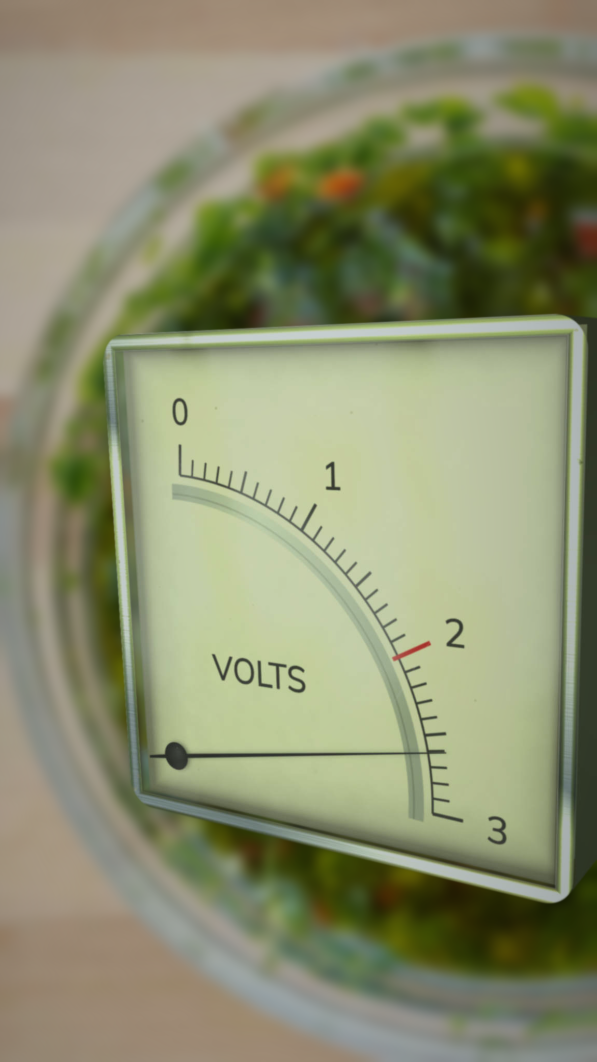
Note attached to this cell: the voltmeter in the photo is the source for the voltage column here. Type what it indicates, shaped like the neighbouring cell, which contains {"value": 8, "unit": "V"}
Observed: {"value": 2.6, "unit": "V"}
